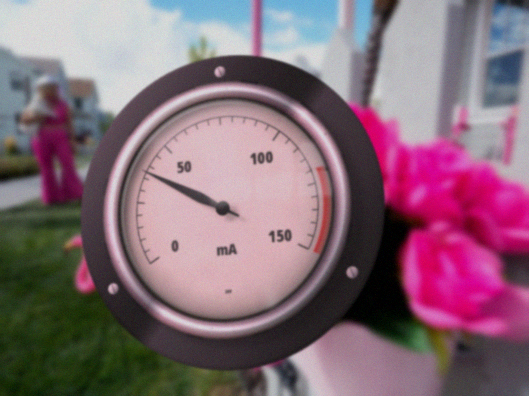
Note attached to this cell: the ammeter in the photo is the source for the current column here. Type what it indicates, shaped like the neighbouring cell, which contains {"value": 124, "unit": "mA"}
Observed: {"value": 37.5, "unit": "mA"}
